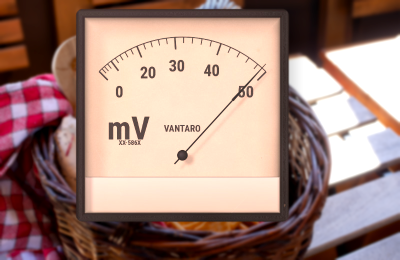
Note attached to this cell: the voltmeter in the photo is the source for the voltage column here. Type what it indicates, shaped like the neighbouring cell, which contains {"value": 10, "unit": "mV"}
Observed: {"value": 49, "unit": "mV"}
